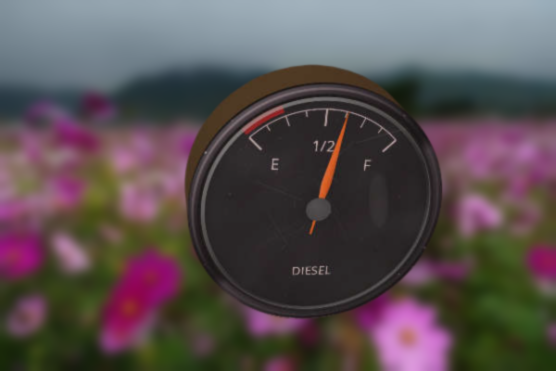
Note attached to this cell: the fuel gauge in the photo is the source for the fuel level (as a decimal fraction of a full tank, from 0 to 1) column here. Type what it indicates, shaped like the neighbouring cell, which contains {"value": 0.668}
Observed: {"value": 0.625}
